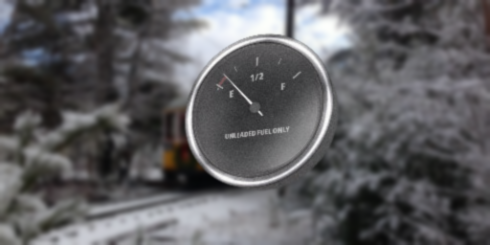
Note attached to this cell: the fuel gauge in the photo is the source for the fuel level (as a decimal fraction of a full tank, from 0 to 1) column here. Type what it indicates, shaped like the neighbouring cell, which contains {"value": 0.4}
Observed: {"value": 0.125}
